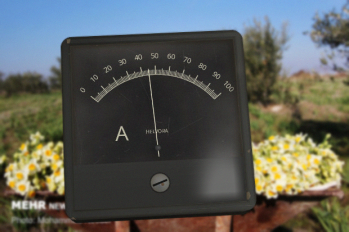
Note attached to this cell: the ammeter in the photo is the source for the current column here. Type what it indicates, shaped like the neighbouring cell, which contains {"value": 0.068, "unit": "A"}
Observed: {"value": 45, "unit": "A"}
